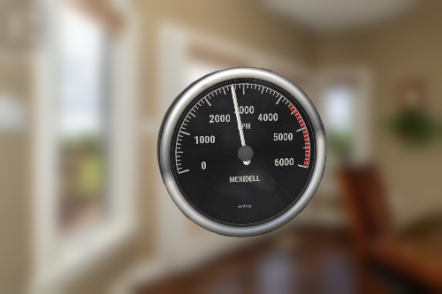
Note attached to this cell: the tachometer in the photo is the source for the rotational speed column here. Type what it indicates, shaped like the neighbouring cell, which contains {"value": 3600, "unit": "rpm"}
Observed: {"value": 2700, "unit": "rpm"}
